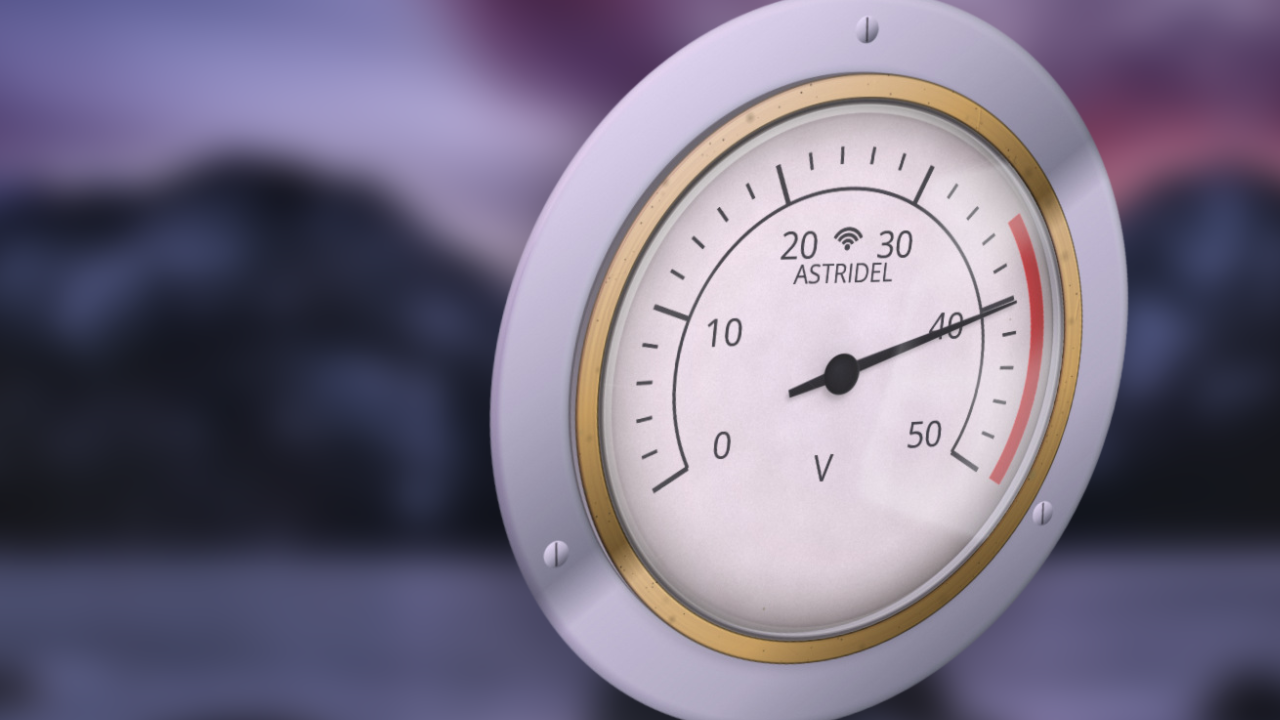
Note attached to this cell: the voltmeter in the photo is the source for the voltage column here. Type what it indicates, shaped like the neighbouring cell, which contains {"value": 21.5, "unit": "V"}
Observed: {"value": 40, "unit": "V"}
